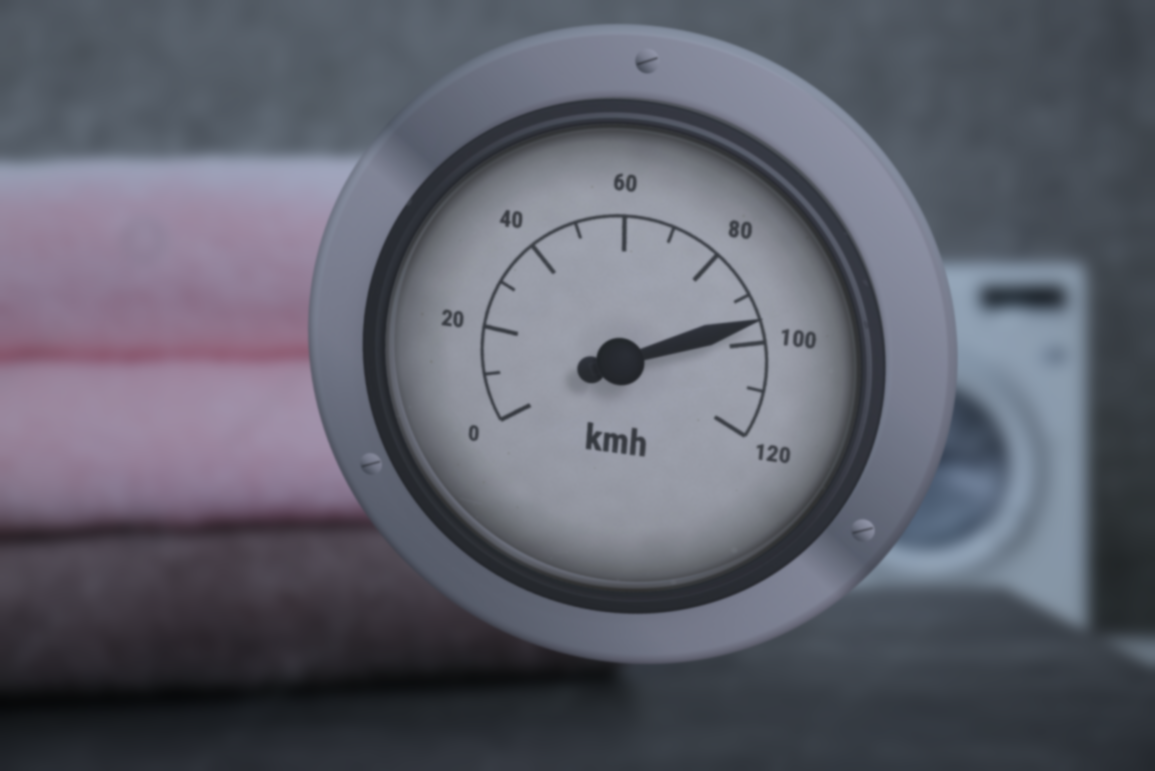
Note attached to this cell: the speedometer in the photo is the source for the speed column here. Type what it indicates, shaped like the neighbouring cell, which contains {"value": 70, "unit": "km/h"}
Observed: {"value": 95, "unit": "km/h"}
